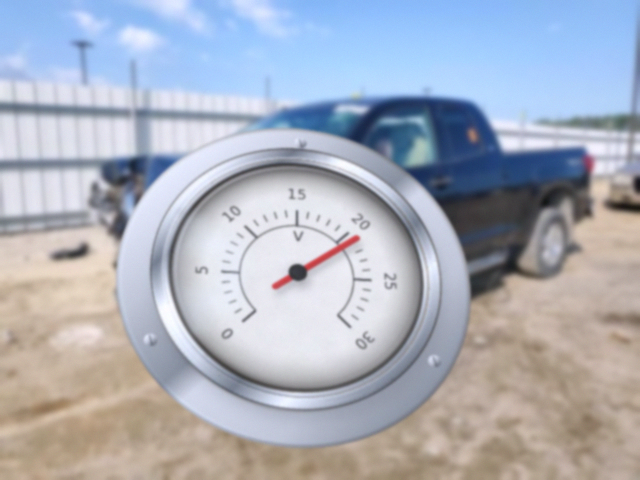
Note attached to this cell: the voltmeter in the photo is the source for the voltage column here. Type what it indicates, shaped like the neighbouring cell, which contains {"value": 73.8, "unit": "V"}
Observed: {"value": 21, "unit": "V"}
